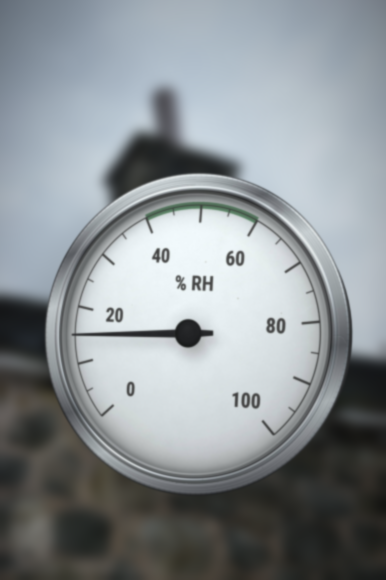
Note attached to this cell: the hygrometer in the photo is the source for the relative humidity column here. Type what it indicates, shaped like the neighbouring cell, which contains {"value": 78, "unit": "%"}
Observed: {"value": 15, "unit": "%"}
